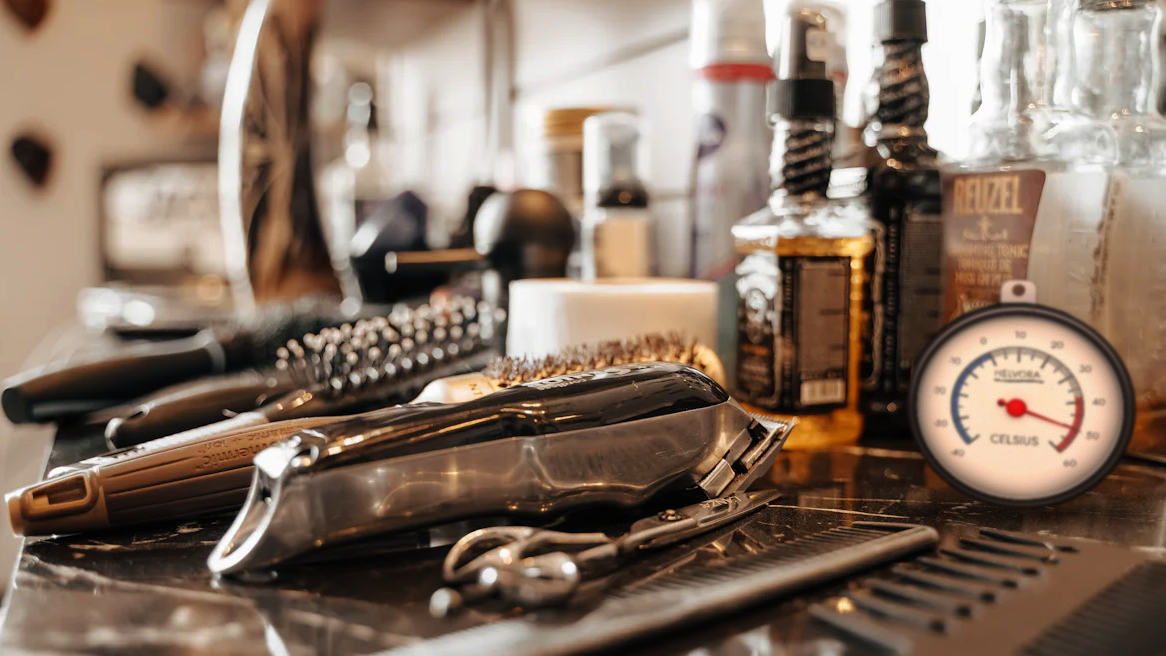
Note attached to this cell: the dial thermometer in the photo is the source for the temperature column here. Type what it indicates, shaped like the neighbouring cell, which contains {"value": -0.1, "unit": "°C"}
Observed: {"value": 50, "unit": "°C"}
